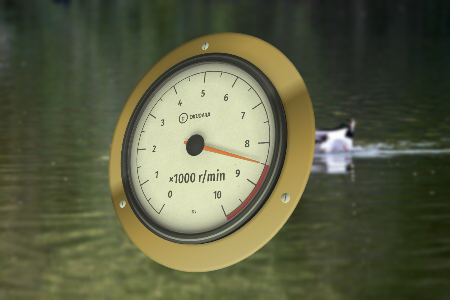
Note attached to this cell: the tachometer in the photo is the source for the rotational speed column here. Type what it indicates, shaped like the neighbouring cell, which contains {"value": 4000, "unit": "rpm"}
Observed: {"value": 8500, "unit": "rpm"}
